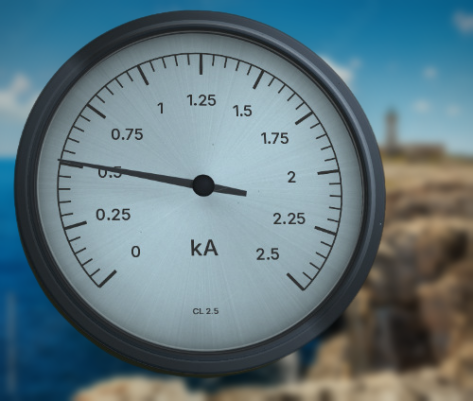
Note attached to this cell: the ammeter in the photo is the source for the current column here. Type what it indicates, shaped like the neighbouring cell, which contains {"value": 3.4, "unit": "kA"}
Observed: {"value": 0.5, "unit": "kA"}
